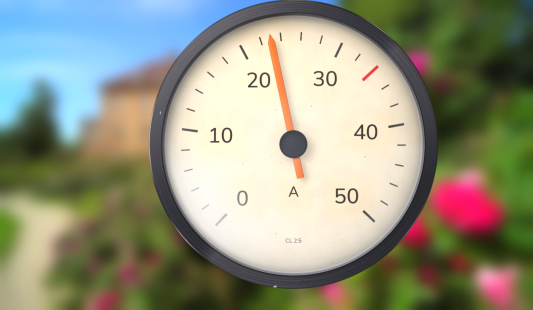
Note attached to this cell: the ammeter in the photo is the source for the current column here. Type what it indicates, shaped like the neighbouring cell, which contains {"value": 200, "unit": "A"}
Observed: {"value": 23, "unit": "A"}
